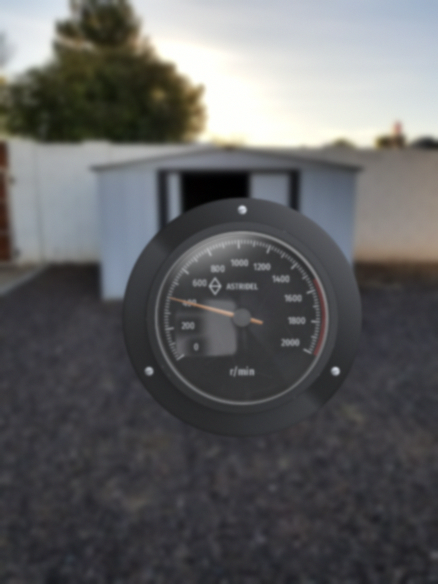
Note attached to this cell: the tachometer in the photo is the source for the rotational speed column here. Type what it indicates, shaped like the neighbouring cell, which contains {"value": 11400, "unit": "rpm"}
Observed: {"value": 400, "unit": "rpm"}
